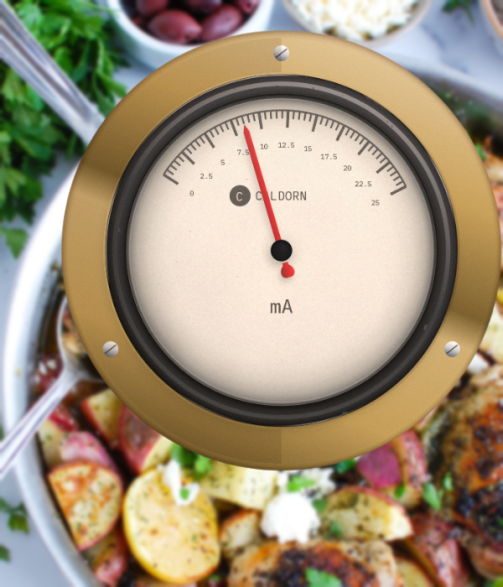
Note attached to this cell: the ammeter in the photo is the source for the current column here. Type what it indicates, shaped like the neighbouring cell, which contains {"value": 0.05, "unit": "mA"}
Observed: {"value": 8.5, "unit": "mA"}
